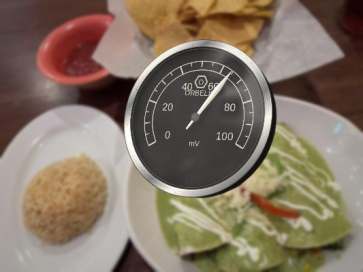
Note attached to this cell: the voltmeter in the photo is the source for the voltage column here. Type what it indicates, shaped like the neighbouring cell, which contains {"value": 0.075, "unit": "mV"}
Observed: {"value": 65, "unit": "mV"}
